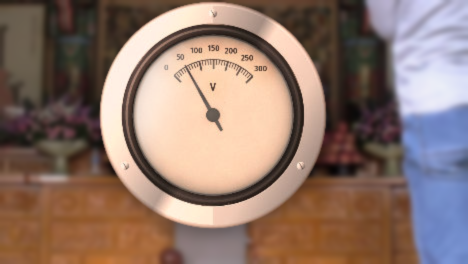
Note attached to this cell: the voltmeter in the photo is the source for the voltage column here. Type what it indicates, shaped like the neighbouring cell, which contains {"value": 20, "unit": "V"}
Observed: {"value": 50, "unit": "V"}
